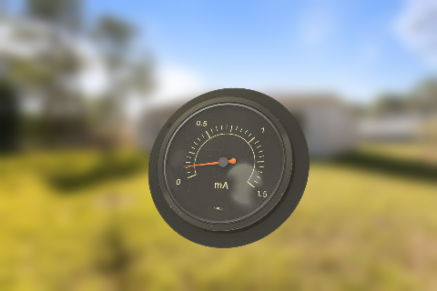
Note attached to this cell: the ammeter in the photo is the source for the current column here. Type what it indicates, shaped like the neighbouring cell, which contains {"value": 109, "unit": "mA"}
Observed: {"value": 0.1, "unit": "mA"}
